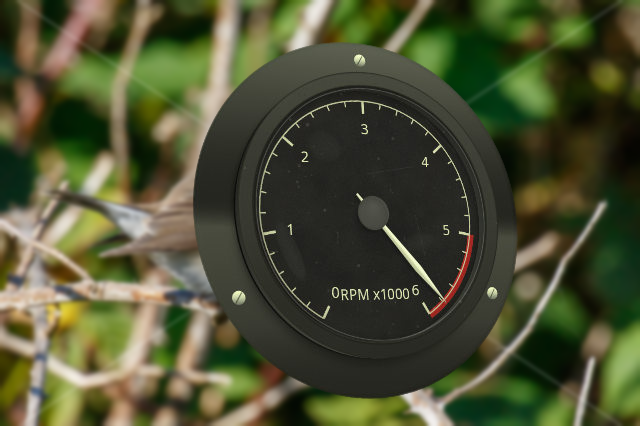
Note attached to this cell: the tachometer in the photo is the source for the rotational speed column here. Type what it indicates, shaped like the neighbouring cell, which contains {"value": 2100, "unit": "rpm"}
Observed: {"value": 5800, "unit": "rpm"}
